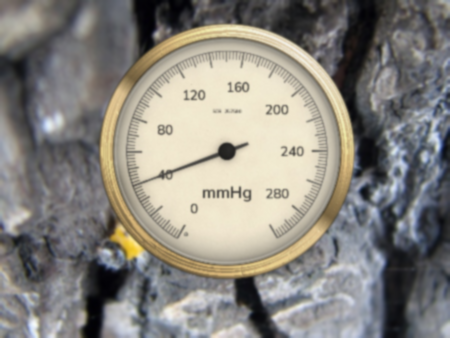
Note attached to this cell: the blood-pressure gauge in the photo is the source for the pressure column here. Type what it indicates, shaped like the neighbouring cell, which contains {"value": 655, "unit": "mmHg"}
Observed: {"value": 40, "unit": "mmHg"}
